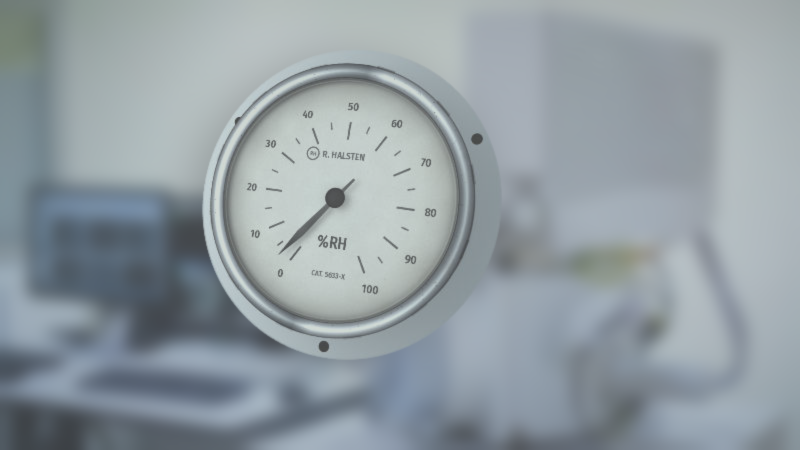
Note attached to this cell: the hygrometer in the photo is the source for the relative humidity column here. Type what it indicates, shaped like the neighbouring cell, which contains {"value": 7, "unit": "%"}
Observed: {"value": 2.5, "unit": "%"}
